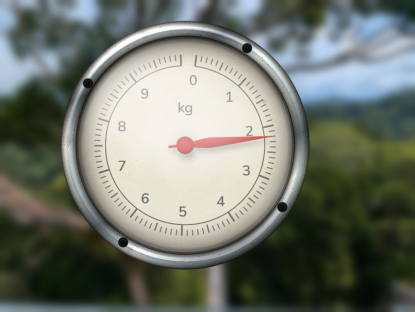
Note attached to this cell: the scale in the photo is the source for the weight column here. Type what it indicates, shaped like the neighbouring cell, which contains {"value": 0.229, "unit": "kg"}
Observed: {"value": 2.2, "unit": "kg"}
